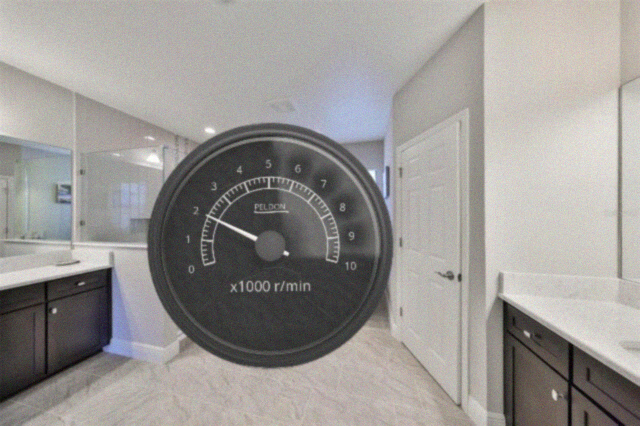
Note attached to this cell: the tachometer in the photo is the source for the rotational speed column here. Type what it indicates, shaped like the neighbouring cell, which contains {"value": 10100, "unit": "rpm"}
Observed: {"value": 2000, "unit": "rpm"}
